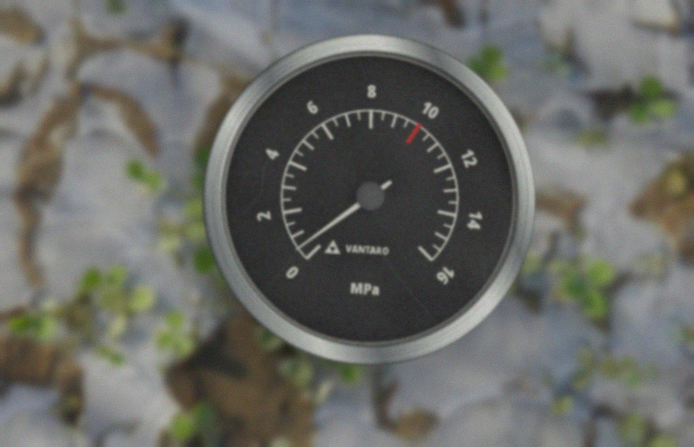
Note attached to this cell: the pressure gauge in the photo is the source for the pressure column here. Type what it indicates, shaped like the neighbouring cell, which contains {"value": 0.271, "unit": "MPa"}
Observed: {"value": 0.5, "unit": "MPa"}
